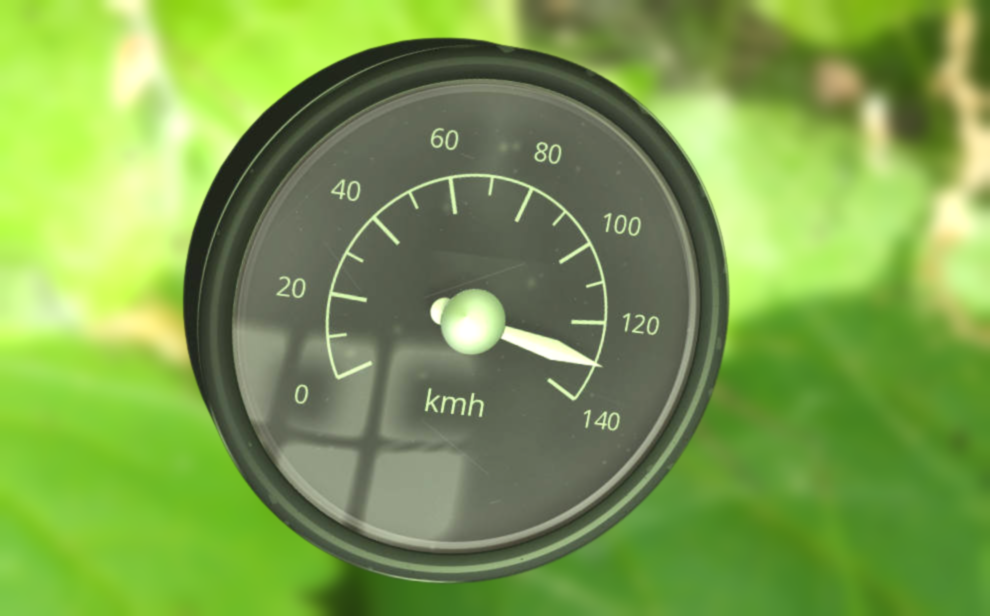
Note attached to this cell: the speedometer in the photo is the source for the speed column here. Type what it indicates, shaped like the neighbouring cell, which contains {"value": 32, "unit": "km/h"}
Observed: {"value": 130, "unit": "km/h"}
